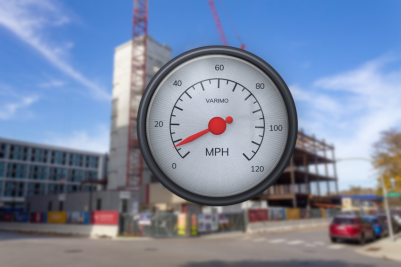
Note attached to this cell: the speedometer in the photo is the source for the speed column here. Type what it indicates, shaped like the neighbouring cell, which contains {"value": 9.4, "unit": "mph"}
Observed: {"value": 7.5, "unit": "mph"}
